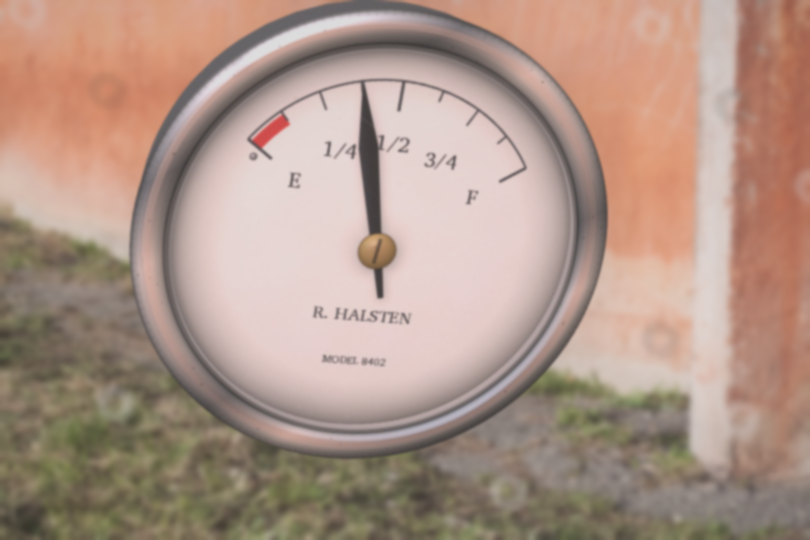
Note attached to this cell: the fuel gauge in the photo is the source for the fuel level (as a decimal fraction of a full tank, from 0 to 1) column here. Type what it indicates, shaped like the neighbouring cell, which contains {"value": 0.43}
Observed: {"value": 0.375}
